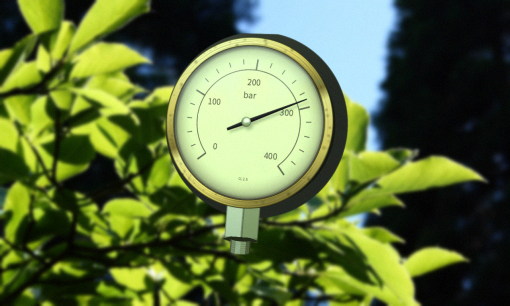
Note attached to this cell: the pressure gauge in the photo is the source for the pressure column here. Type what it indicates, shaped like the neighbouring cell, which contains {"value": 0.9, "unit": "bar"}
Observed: {"value": 290, "unit": "bar"}
